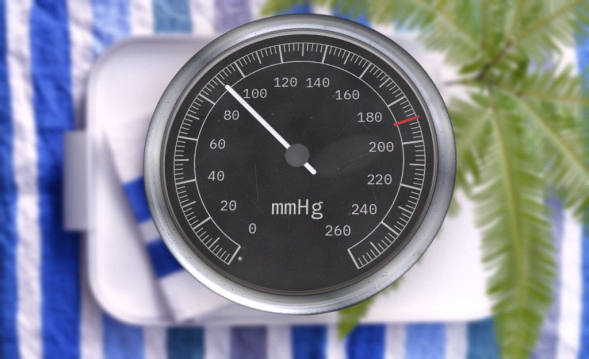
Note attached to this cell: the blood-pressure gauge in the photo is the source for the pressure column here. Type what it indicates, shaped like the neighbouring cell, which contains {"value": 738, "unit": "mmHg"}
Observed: {"value": 90, "unit": "mmHg"}
